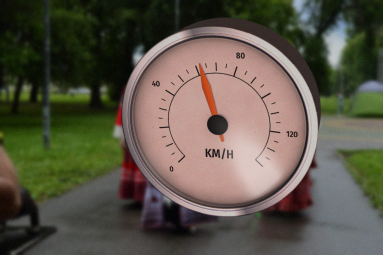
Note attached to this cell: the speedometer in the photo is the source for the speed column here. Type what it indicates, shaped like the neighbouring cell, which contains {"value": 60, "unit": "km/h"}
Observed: {"value": 62.5, "unit": "km/h"}
